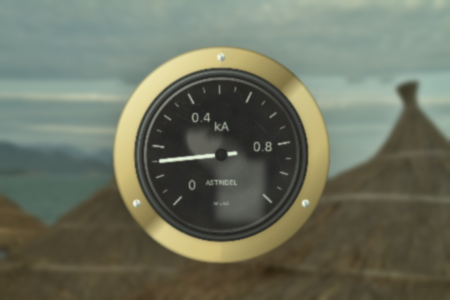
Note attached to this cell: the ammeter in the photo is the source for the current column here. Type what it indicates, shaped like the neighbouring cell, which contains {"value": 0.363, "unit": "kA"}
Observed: {"value": 0.15, "unit": "kA"}
